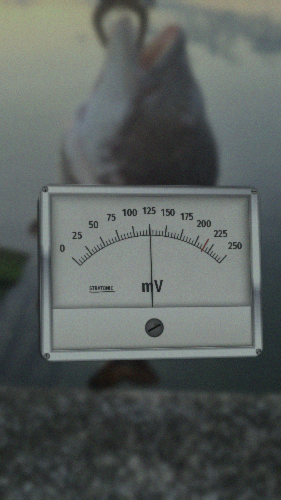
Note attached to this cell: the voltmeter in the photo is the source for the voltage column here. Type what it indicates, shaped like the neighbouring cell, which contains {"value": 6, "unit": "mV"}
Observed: {"value": 125, "unit": "mV"}
